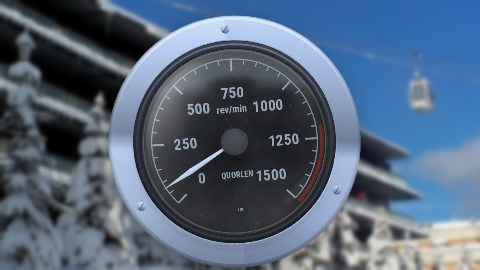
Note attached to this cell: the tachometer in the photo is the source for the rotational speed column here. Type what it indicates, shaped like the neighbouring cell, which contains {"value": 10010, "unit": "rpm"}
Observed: {"value": 75, "unit": "rpm"}
